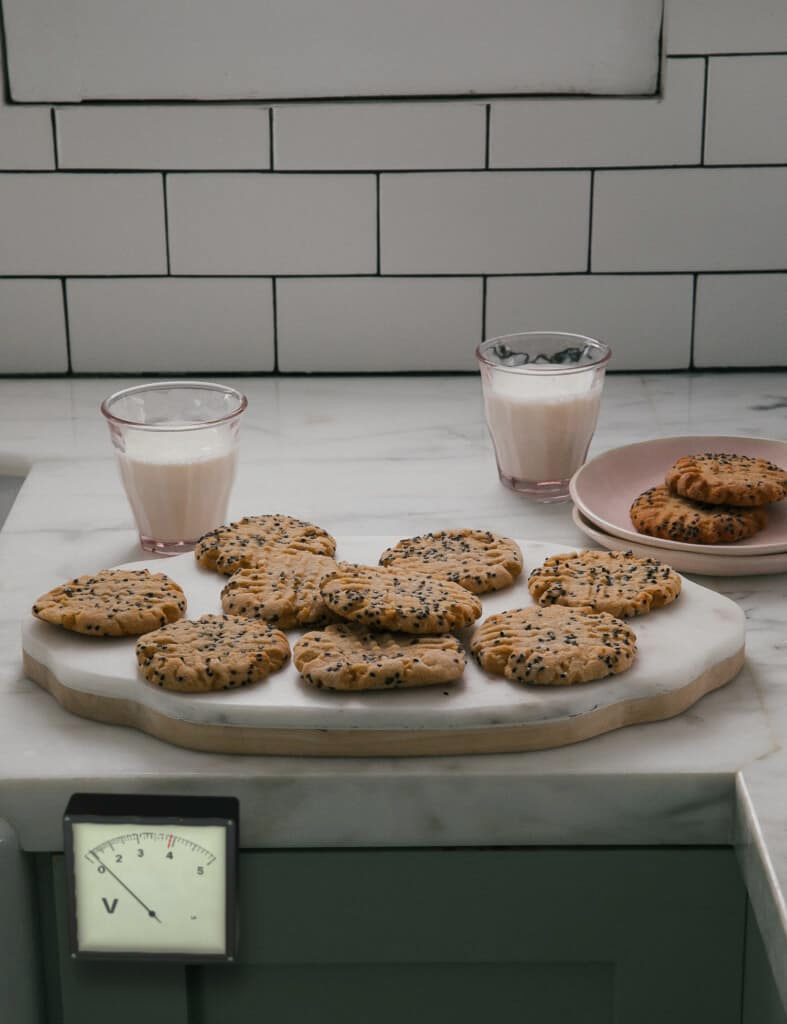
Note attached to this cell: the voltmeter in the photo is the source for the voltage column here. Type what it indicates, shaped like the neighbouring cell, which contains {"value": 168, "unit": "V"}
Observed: {"value": 1, "unit": "V"}
